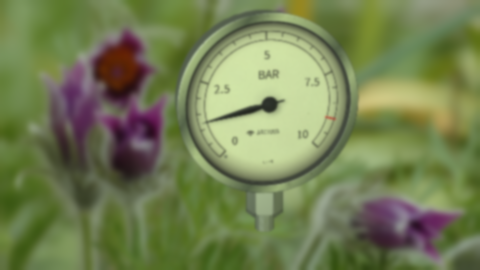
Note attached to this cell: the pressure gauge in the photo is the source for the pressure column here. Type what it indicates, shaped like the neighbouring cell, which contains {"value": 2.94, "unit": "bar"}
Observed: {"value": 1.25, "unit": "bar"}
